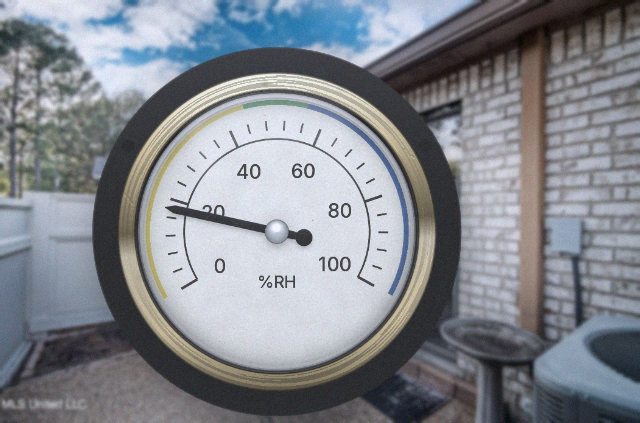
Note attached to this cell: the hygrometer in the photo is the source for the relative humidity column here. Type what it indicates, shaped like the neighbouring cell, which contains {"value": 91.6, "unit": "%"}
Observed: {"value": 18, "unit": "%"}
